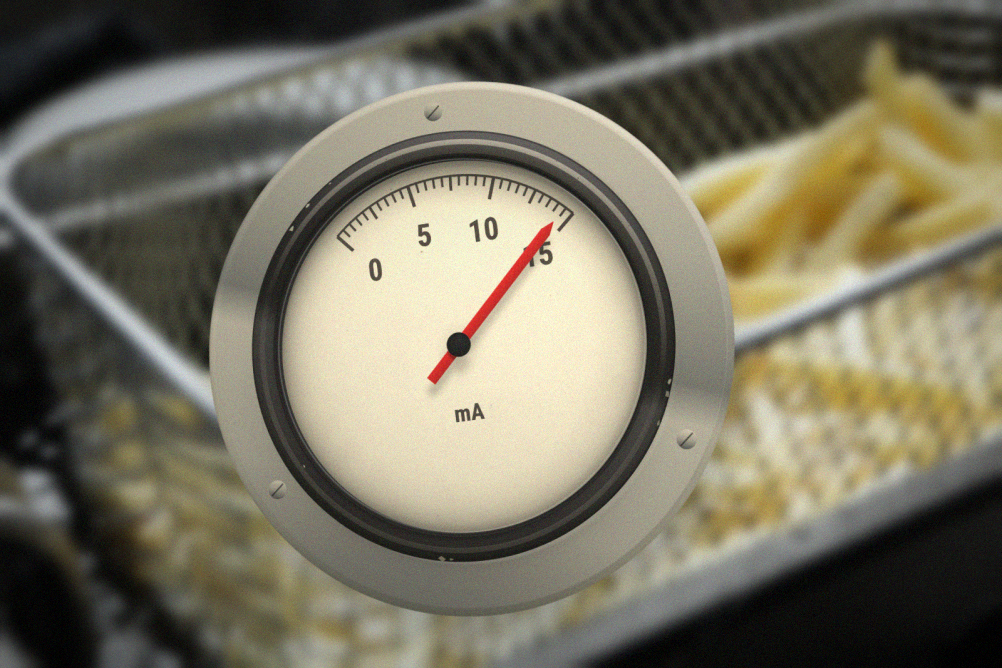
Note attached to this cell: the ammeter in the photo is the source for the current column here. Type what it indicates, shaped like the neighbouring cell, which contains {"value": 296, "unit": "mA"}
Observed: {"value": 14.5, "unit": "mA"}
